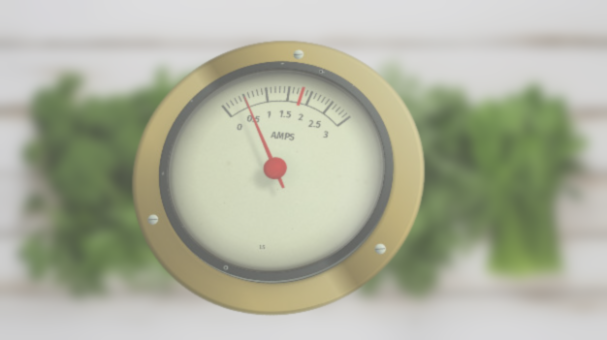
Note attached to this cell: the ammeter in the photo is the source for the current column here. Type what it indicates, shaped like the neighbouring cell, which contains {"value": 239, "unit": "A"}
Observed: {"value": 0.5, "unit": "A"}
